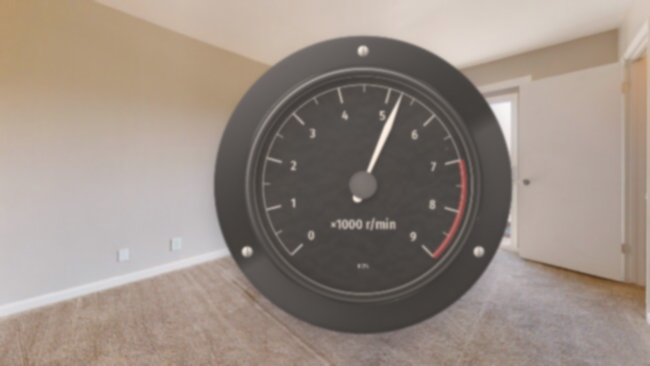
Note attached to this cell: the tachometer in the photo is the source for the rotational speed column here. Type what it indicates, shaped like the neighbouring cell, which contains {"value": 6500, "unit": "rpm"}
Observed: {"value": 5250, "unit": "rpm"}
